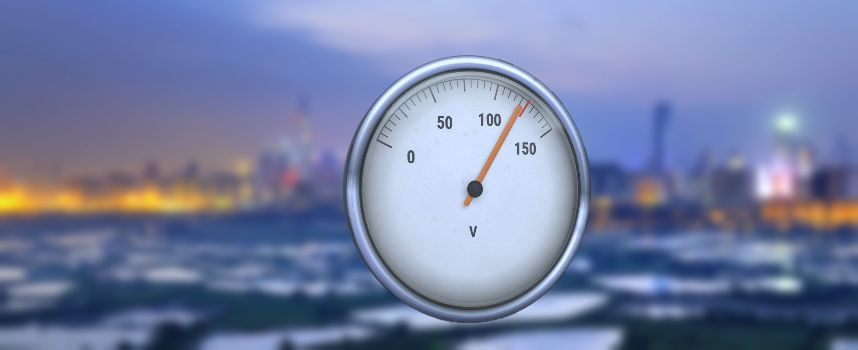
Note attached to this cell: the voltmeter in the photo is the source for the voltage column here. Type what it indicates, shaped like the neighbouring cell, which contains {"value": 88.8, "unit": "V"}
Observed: {"value": 120, "unit": "V"}
